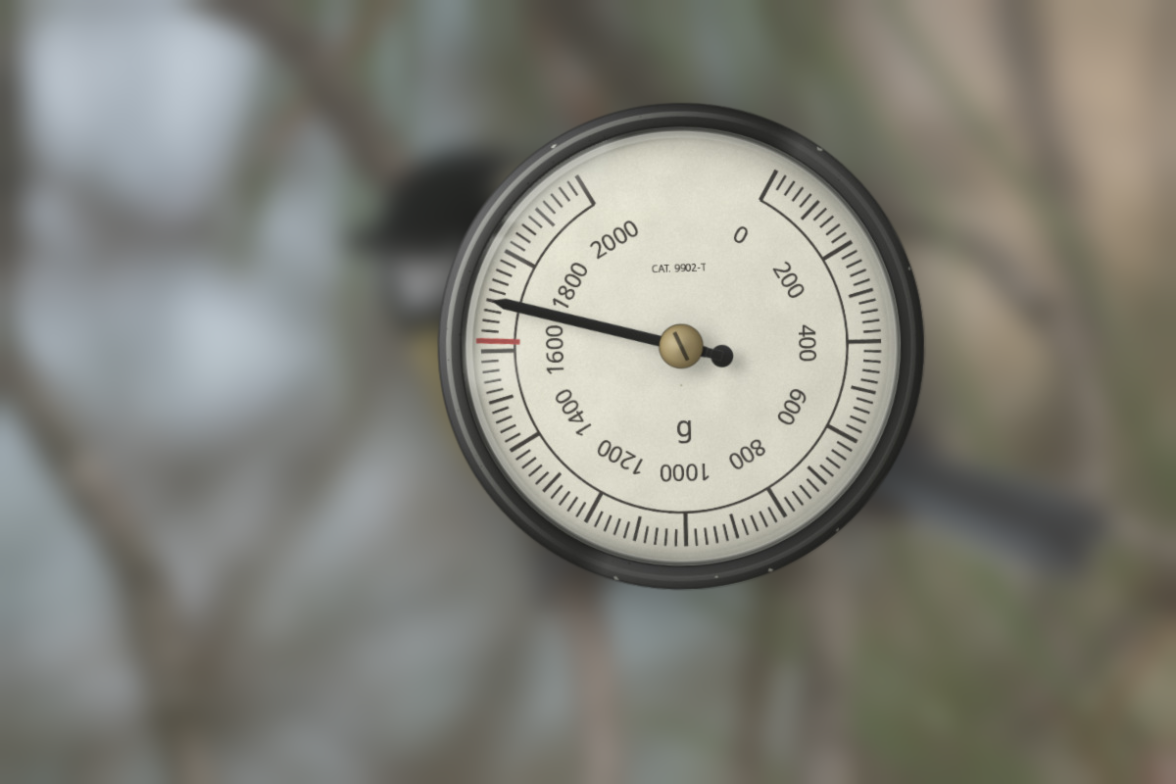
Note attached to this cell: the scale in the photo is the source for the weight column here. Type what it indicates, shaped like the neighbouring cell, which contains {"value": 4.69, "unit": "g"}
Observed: {"value": 1700, "unit": "g"}
